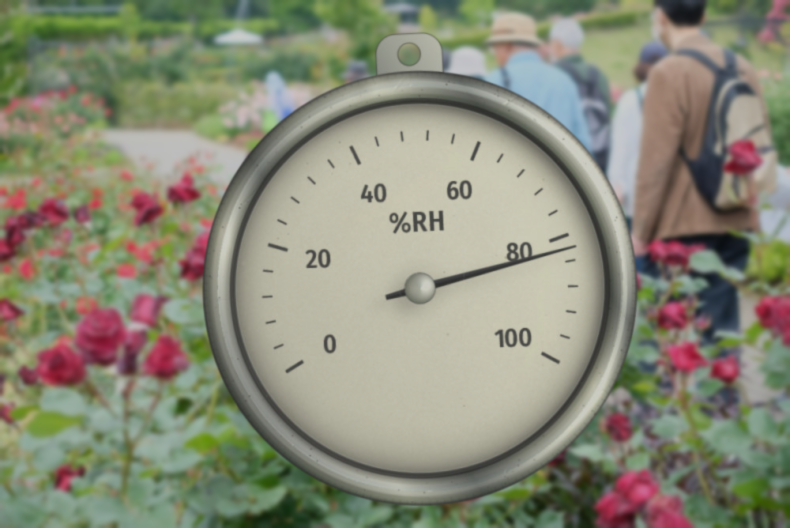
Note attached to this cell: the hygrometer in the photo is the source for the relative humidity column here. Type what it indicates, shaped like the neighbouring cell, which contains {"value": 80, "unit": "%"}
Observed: {"value": 82, "unit": "%"}
